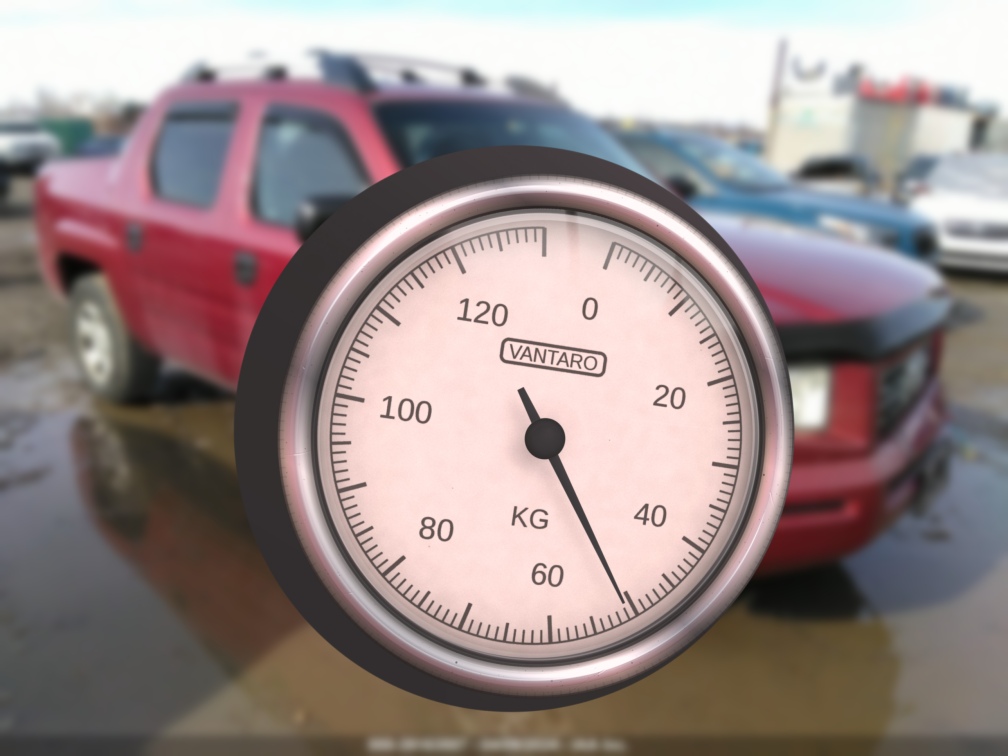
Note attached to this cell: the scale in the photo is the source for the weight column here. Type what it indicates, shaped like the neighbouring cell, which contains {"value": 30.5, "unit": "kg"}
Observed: {"value": 51, "unit": "kg"}
